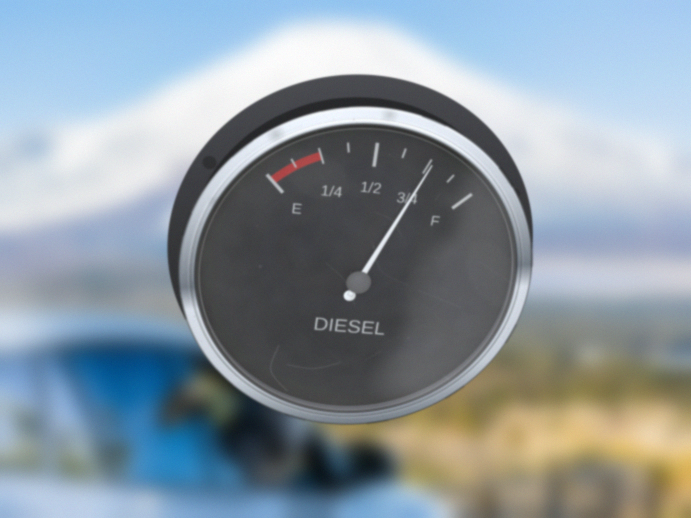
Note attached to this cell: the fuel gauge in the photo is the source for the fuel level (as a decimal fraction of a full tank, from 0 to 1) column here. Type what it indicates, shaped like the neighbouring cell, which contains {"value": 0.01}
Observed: {"value": 0.75}
